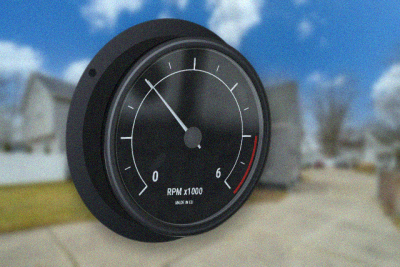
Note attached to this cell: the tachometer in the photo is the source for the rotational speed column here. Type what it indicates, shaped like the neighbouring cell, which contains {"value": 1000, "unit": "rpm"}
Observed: {"value": 2000, "unit": "rpm"}
